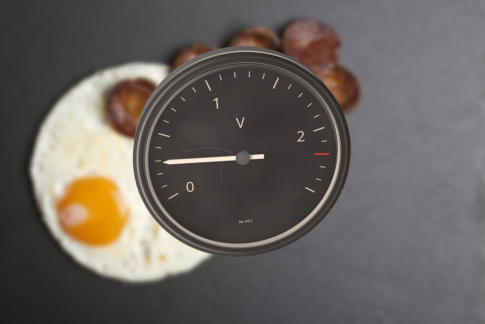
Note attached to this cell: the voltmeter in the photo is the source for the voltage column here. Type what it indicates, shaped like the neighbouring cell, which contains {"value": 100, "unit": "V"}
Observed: {"value": 0.3, "unit": "V"}
